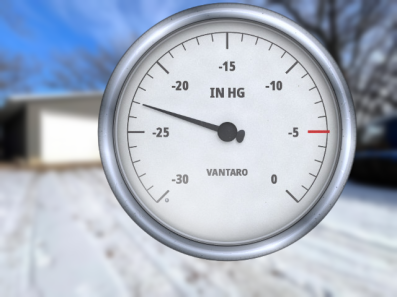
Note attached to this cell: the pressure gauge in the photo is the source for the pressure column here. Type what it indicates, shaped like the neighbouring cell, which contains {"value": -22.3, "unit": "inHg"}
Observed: {"value": -23, "unit": "inHg"}
